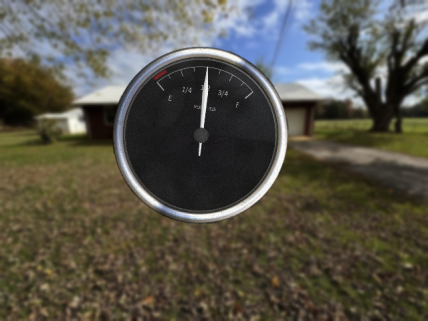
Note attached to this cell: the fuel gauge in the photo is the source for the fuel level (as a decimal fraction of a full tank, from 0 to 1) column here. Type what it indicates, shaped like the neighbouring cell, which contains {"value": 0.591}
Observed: {"value": 0.5}
